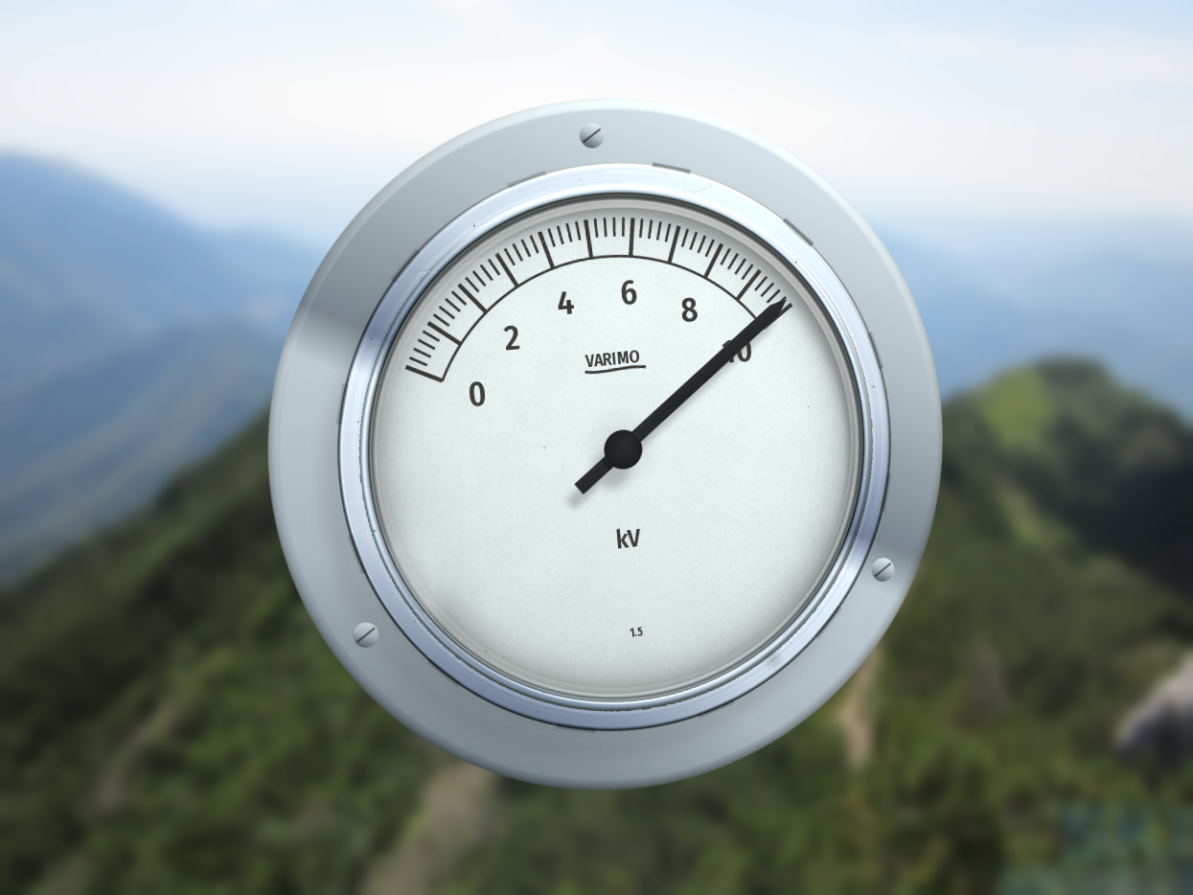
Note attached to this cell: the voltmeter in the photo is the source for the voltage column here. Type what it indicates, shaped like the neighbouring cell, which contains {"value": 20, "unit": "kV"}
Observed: {"value": 9.8, "unit": "kV"}
